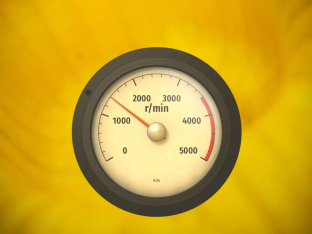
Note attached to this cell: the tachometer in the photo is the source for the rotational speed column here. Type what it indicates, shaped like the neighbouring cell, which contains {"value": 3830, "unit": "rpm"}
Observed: {"value": 1400, "unit": "rpm"}
